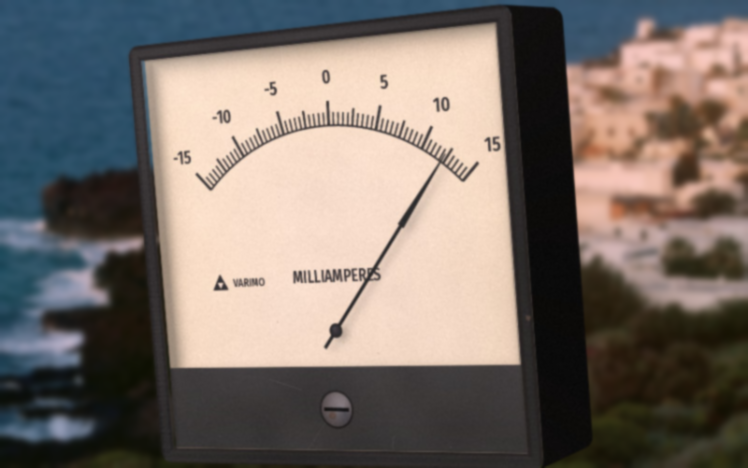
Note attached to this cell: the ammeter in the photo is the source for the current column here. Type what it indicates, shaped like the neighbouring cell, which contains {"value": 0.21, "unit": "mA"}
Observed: {"value": 12.5, "unit": "mA"}
